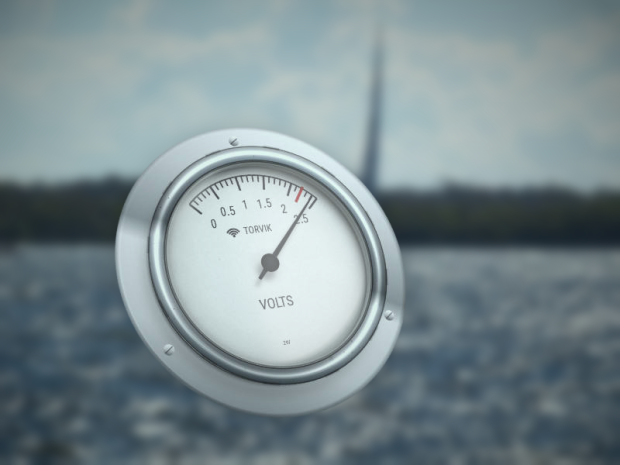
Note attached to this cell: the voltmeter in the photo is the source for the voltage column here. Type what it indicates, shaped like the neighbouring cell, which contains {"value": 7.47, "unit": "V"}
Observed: {"value": 2.4, "unit": "V"}
